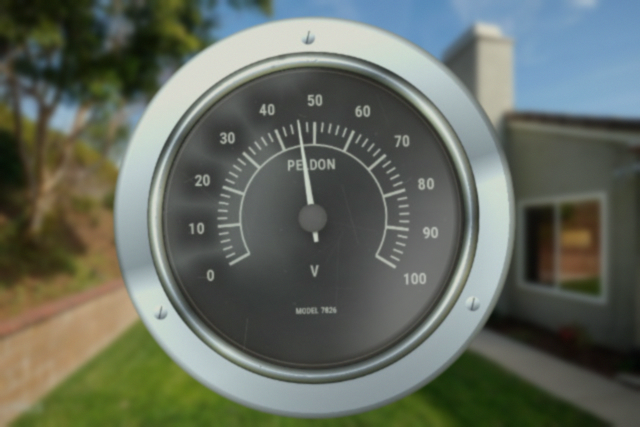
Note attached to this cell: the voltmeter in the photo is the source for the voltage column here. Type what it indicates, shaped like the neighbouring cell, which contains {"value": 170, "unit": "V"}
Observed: {"value": 46, "unit": "V"}
